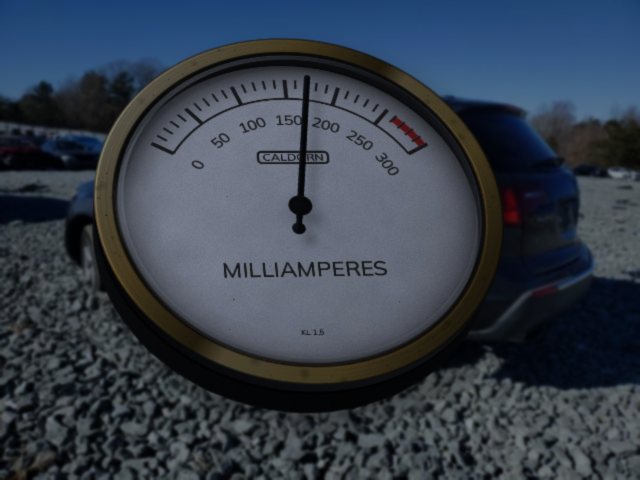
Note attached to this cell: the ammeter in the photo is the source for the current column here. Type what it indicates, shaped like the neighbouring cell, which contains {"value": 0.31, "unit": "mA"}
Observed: {"value": 170, "unit": "mA"}
